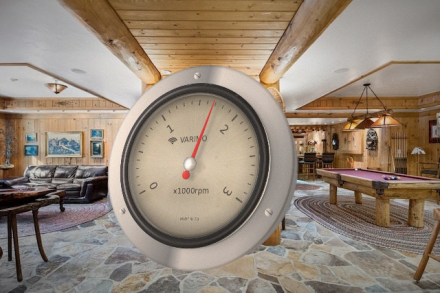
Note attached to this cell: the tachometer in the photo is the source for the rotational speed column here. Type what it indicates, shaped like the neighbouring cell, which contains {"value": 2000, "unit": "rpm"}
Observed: {"value": 1700, "unit": "rpm"}
